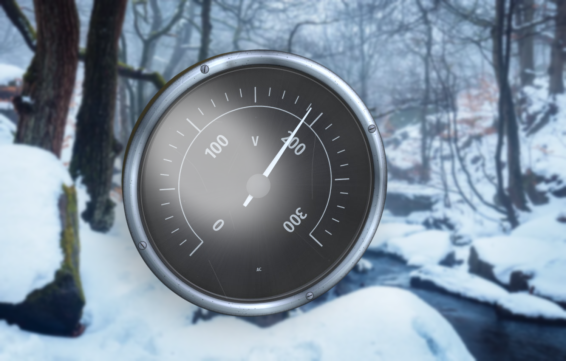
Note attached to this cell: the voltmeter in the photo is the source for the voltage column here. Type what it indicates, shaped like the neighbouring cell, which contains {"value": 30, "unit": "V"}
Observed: {"value": 190, "unit": "V"}
